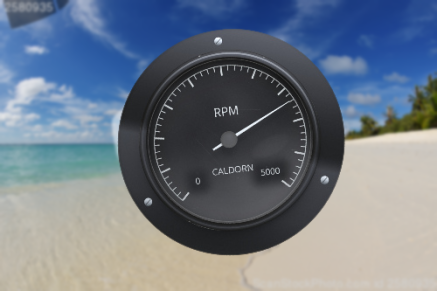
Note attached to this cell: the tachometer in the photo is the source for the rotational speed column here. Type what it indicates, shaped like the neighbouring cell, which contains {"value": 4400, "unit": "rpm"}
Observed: {"value": 3700, "unit": "rpm"}
